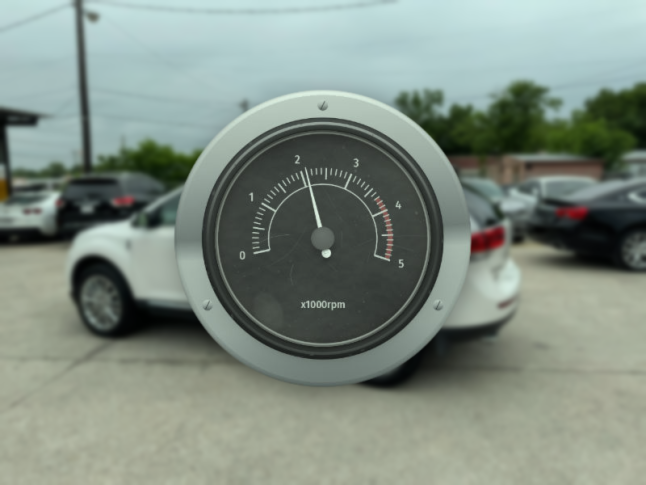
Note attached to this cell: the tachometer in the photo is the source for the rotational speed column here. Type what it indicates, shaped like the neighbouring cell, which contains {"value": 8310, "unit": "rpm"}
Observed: {"value": 2100, "unit": "rpm"}
